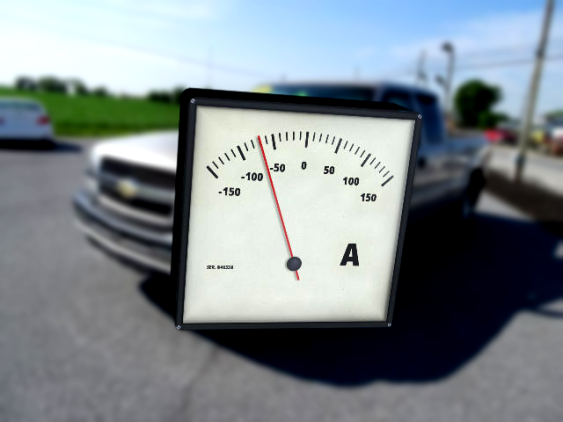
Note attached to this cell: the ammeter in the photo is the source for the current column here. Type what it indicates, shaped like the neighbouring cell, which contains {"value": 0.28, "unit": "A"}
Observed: {"value": -70, "unit": "A"}
